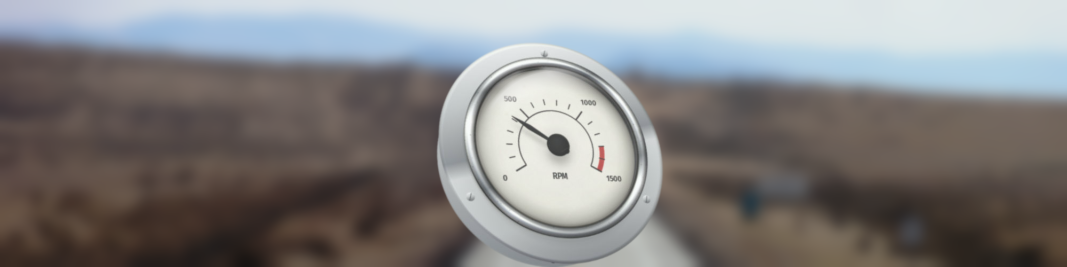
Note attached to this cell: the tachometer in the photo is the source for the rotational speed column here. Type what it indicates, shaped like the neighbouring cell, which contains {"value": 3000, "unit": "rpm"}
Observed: {"value": 400, "unit": "rpm"}
